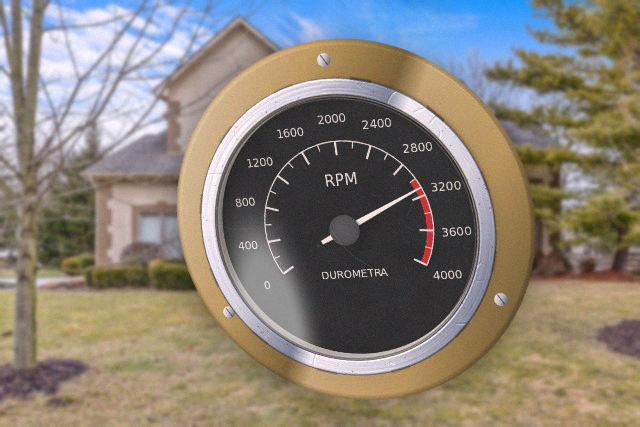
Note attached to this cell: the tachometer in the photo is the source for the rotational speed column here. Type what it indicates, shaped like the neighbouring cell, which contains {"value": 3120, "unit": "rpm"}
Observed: {"value": 3100, "unit": "rpm"}
